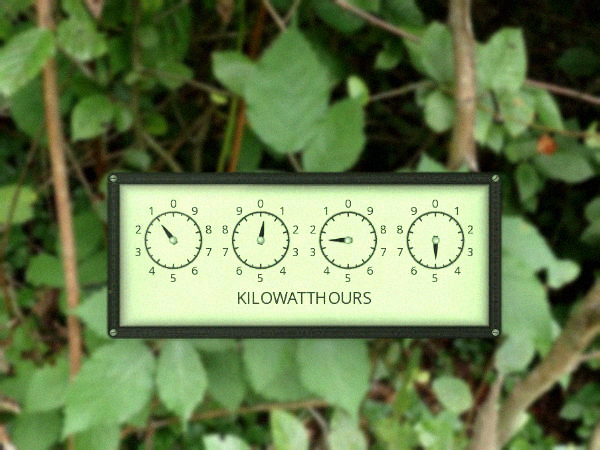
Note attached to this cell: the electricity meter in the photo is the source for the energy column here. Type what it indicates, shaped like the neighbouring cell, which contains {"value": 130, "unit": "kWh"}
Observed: {"value": 1025, "unit": "kWh"}
